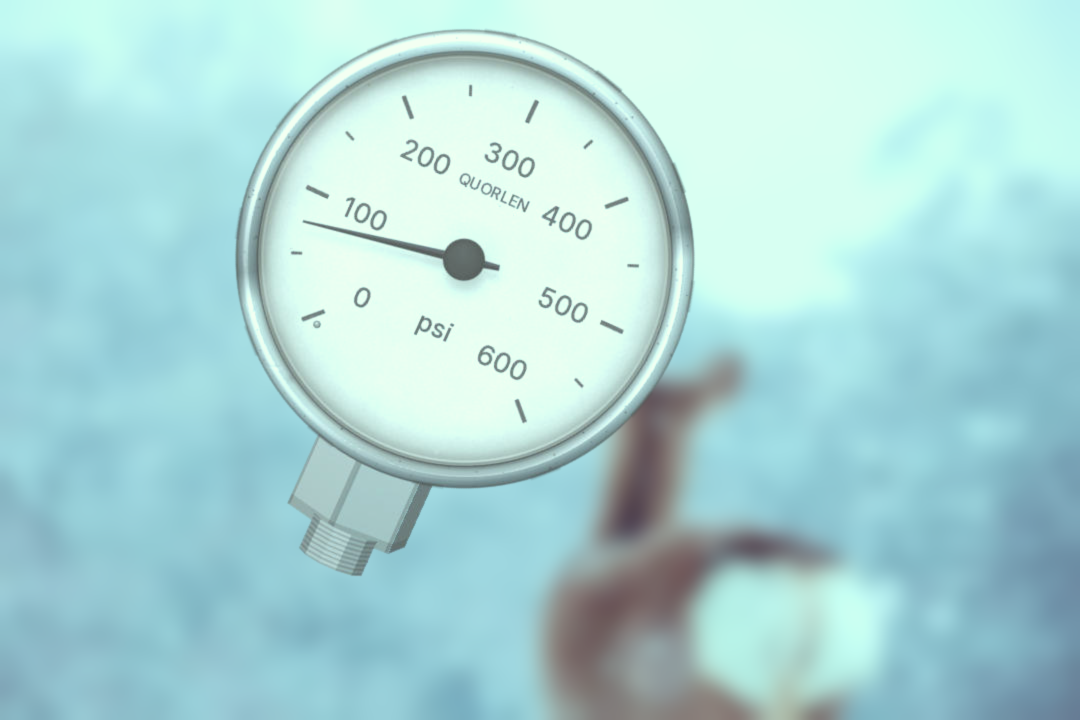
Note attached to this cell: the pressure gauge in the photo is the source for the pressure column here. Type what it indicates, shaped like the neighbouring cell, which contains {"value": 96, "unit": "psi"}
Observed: {"value": 75, "unit": "psi"}
